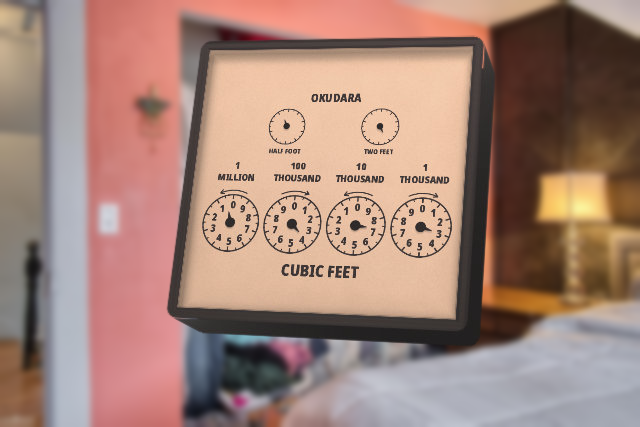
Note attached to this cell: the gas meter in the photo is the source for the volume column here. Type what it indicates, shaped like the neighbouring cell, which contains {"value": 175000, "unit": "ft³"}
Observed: {"value": 37300, "unit": "ft³"}
